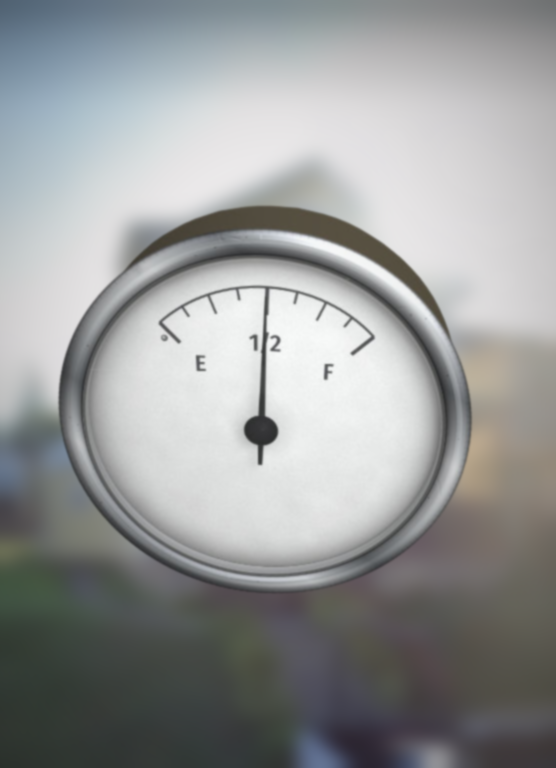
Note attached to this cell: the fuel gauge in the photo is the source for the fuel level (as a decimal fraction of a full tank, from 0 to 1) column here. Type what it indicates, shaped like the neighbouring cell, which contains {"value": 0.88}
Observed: {"value": 0.5}
